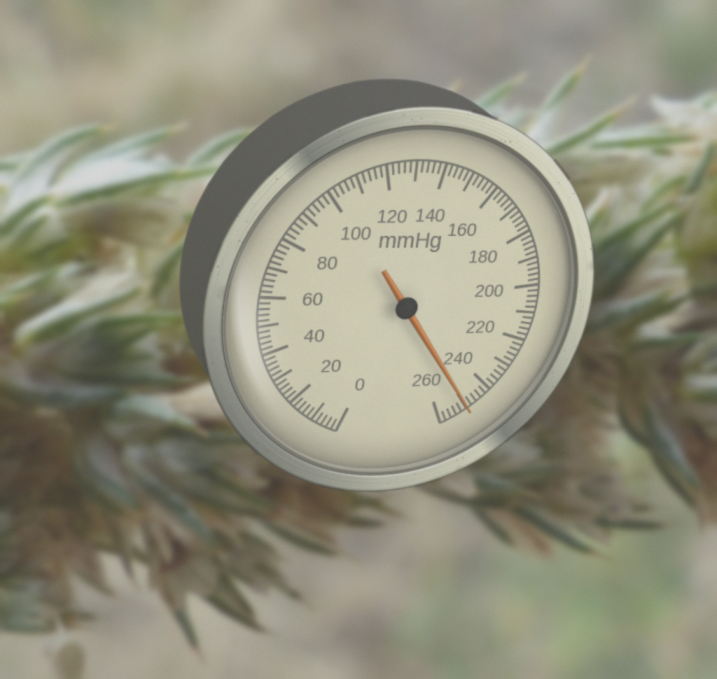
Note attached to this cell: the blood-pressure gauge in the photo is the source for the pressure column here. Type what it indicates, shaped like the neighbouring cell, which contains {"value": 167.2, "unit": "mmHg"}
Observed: {"value": 250, "unit": "mmHg"}
